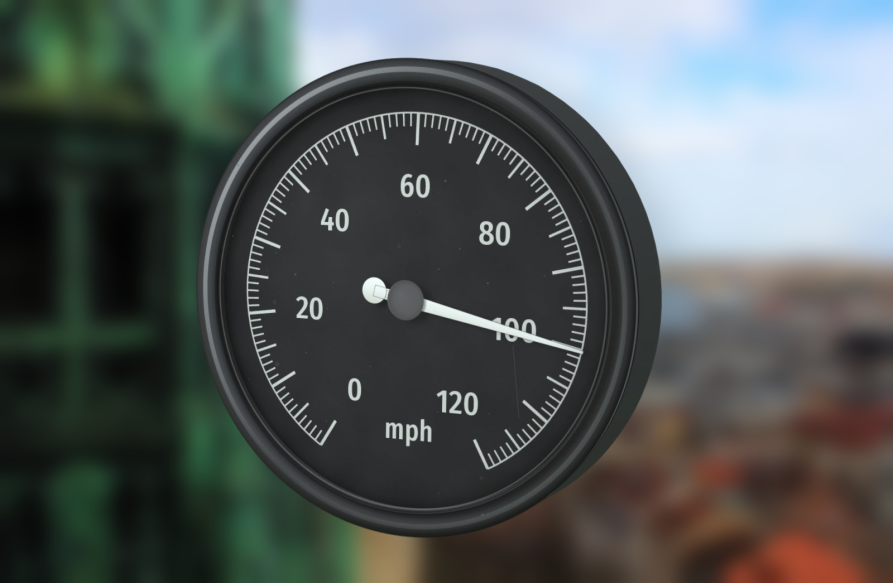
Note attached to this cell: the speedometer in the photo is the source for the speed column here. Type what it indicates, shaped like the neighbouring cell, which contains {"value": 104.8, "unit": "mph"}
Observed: {"value": 100, "unit": "mph"}
